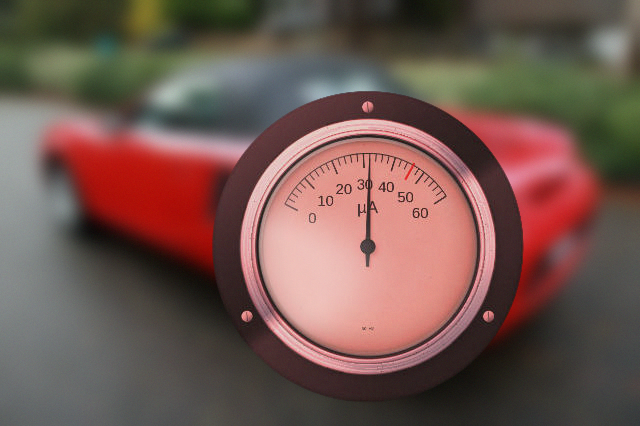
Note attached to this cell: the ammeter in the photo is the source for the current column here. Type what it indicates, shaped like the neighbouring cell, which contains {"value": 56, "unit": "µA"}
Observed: {"value": 32, "unit": "µA"}
